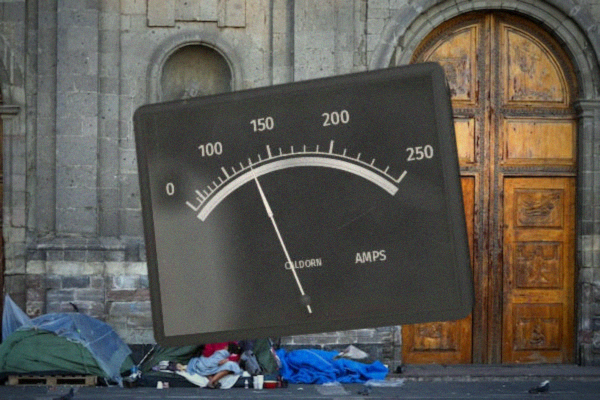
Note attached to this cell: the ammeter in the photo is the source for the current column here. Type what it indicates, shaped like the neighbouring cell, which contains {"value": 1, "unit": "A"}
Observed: {"value": 130, "unit": "A"}
